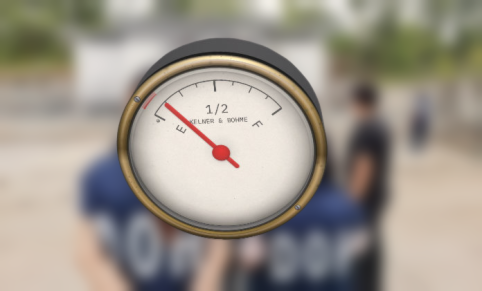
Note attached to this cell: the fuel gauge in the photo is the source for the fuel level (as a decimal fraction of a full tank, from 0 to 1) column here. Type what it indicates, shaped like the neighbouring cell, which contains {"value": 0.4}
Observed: {"value": 0.125}
